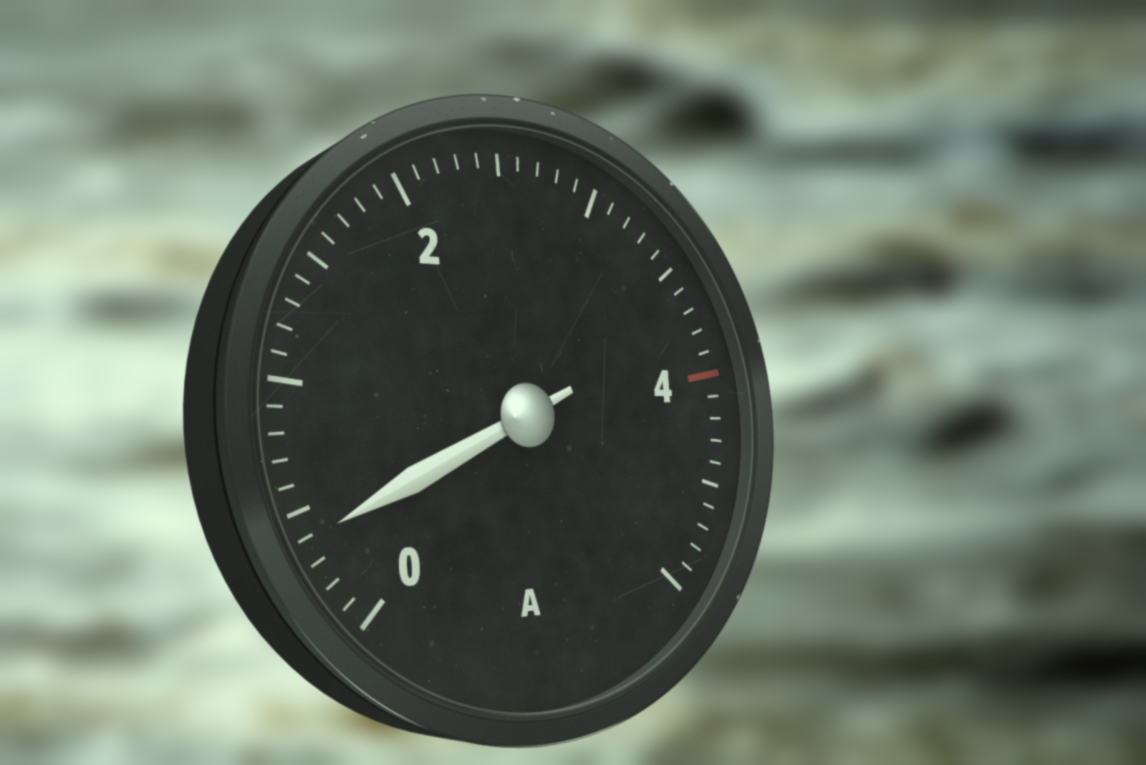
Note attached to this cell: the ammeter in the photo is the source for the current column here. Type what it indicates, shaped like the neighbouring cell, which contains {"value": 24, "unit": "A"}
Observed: {"value": 0.4, "unit": "A"}
